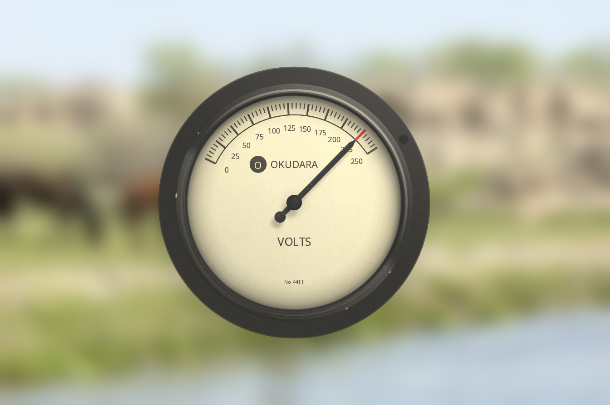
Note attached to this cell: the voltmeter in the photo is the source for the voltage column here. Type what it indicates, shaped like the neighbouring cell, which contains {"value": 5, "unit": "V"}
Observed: {"value": 225, "unit": "V"}
